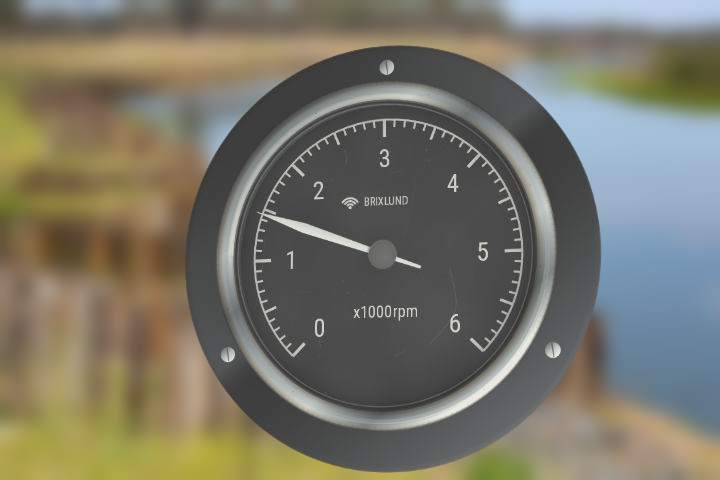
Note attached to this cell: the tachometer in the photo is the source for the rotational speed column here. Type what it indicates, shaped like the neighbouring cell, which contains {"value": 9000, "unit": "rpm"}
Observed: {"value": 1450, "unit": "rpm"}
